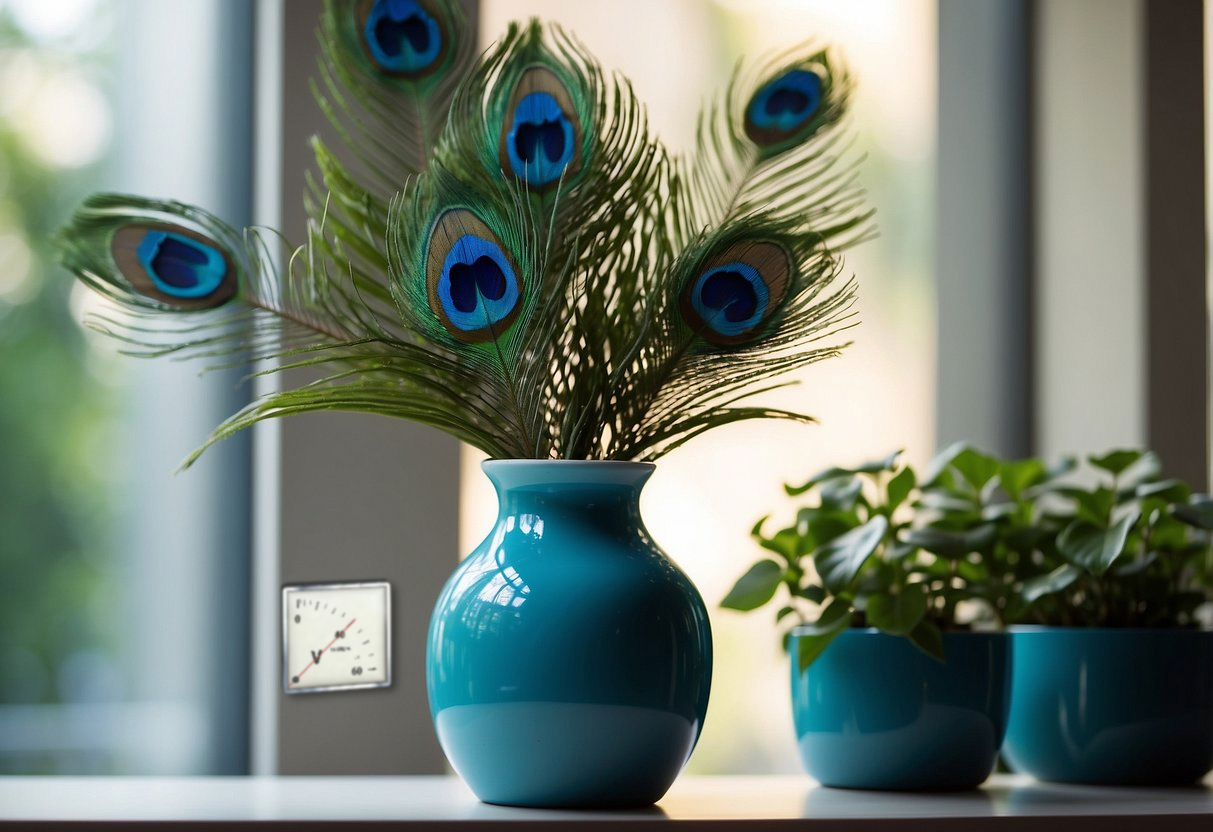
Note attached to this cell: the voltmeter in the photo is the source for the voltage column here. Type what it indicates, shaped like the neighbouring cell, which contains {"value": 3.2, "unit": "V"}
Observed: {"value": 40, "unit": "V"}
